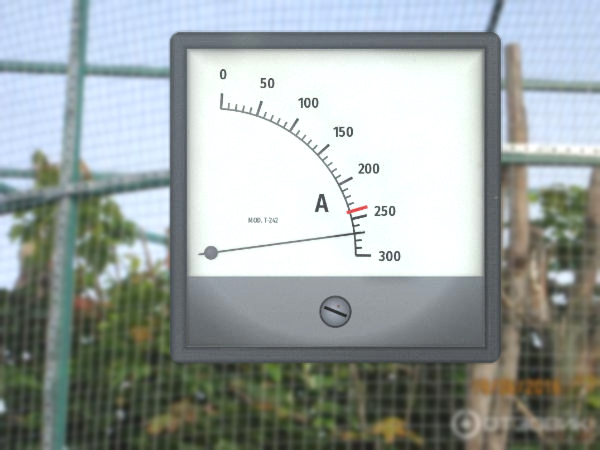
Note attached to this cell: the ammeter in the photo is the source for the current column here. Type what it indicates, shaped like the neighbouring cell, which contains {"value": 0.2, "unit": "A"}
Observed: {"value": 270, "unit": "A"}
